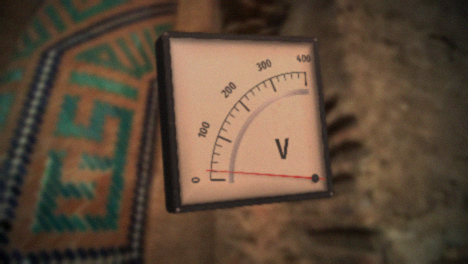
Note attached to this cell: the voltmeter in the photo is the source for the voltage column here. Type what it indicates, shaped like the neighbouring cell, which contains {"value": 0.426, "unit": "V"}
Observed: {"value": 20, "unit": "V"}
